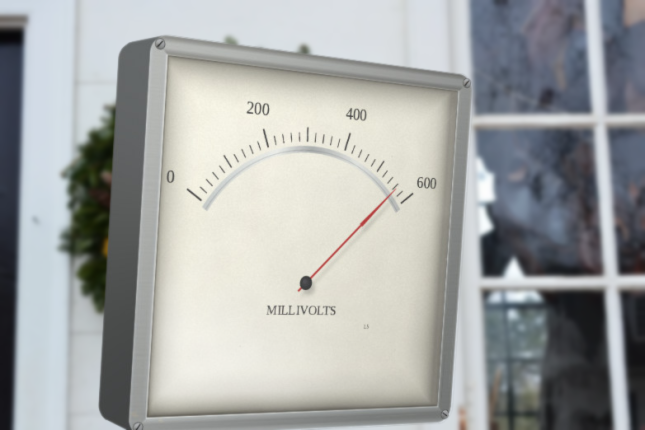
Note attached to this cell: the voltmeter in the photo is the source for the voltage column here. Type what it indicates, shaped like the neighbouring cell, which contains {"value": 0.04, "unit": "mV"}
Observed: {"value": 560, "unit": "mV"}
